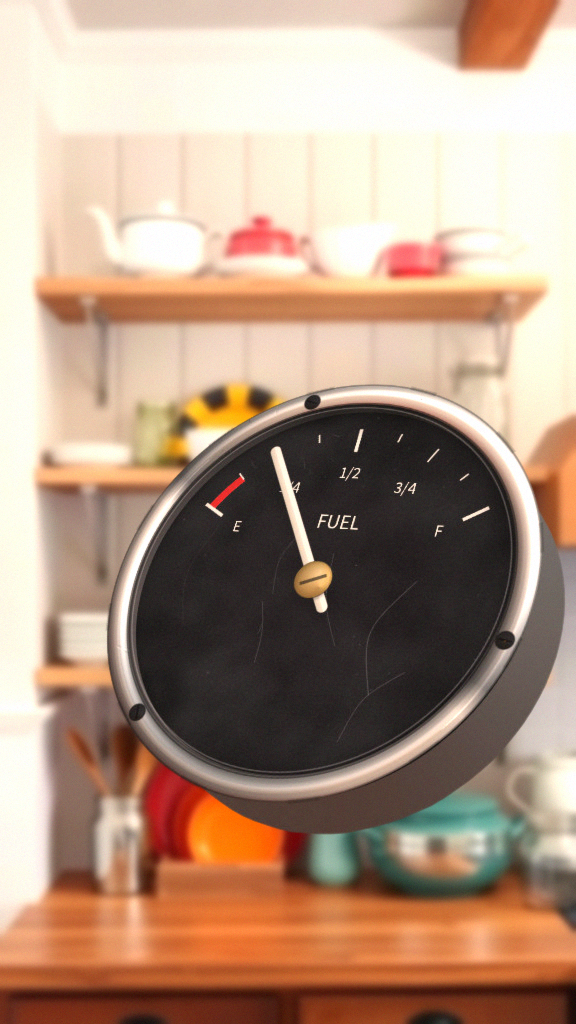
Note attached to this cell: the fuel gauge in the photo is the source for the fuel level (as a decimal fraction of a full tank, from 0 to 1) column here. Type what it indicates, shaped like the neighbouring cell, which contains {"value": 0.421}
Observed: {"value": 0.25}
